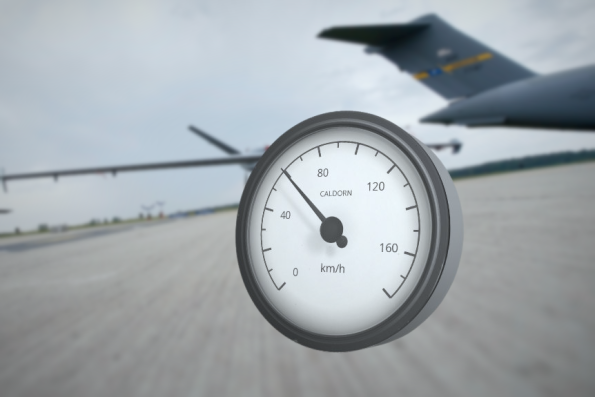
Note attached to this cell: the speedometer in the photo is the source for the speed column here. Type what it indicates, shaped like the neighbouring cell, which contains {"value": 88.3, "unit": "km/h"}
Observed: {"value": 60, "unit": "km/h"}
